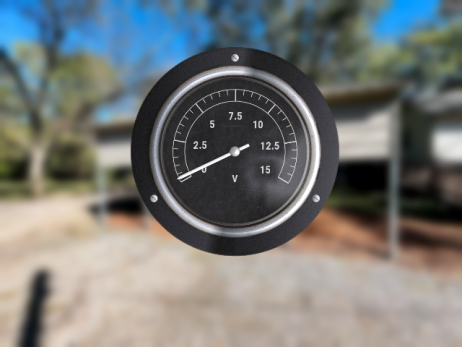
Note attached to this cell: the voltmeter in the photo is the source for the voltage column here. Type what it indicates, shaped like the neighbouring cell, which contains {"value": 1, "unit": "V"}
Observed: {"value": 0.25, "unit": "V"}
